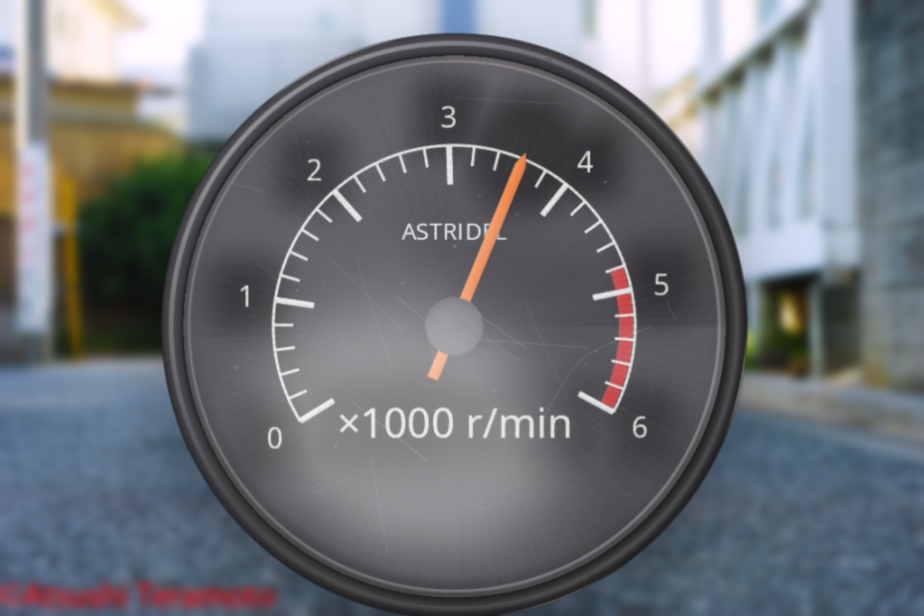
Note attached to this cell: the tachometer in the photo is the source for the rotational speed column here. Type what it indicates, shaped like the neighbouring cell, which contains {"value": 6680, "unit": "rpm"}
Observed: {"value": 3600, "unit": "rpm"}
